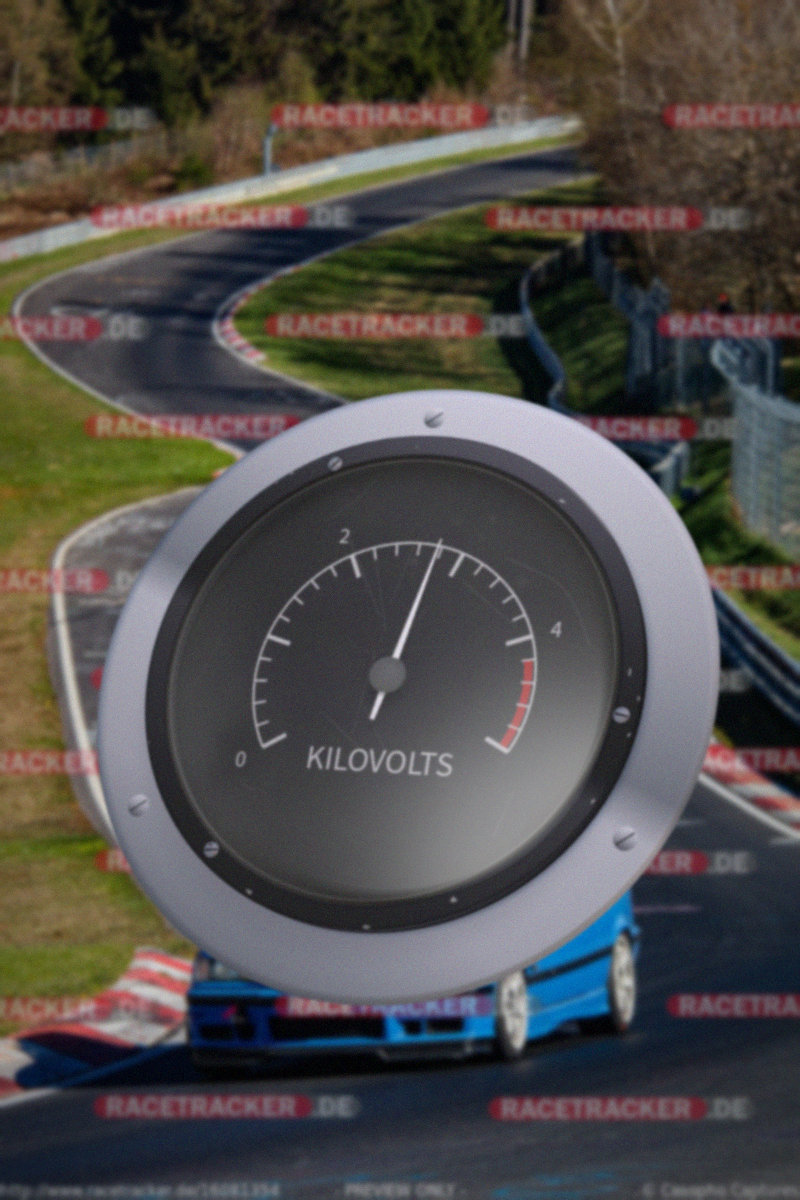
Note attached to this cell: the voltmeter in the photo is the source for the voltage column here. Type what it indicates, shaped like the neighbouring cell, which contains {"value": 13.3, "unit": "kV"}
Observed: {"value": 2.8, "unit": "kV"}
